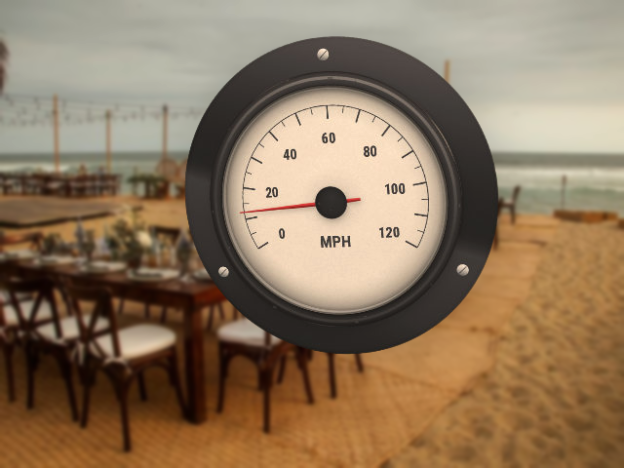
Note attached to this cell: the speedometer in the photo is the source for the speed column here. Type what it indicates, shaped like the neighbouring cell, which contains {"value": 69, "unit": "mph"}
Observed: {"value": 12.5, "unit": "mph"}
